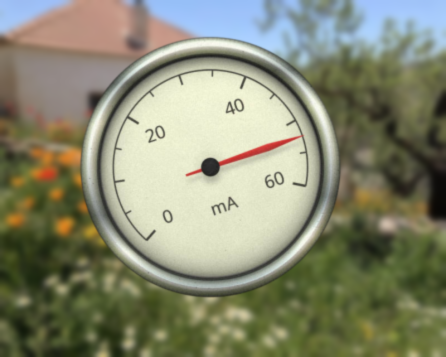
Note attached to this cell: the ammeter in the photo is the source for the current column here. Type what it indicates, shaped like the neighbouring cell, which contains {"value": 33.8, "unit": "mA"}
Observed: {"value": 52.5, "unit": "mA"}
